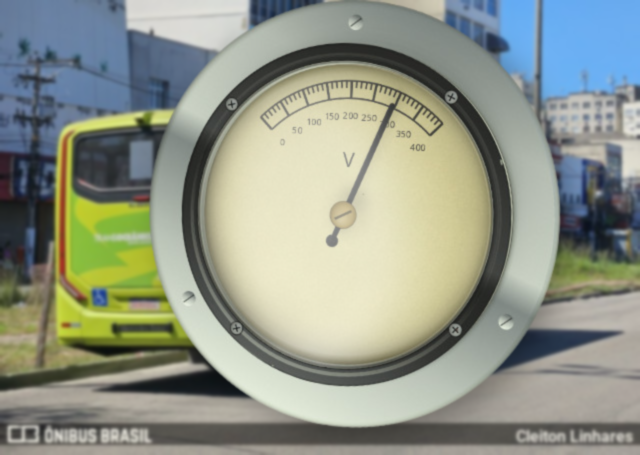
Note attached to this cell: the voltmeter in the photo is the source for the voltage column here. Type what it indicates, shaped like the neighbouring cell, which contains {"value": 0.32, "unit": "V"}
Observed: {"value": 300, "unit": "V"}
